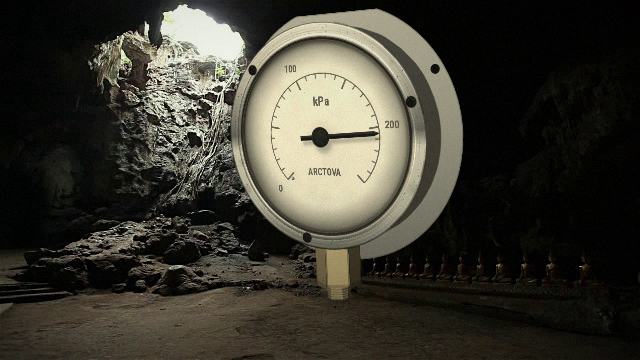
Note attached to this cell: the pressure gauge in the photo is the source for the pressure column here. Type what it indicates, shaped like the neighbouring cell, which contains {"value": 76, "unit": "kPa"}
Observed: {"value": 205, "unit": "kPa"}
